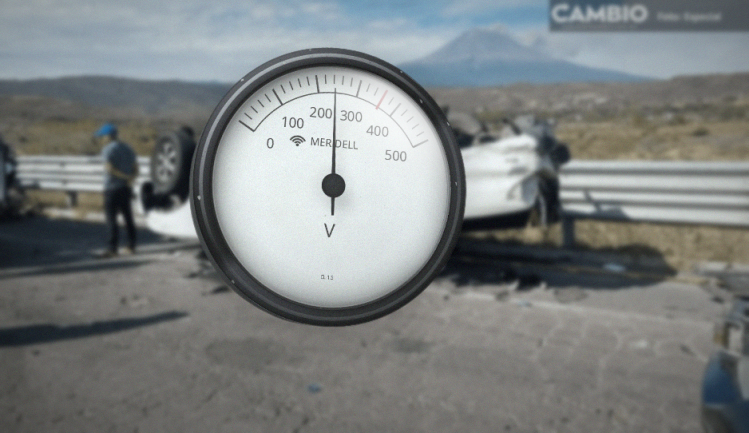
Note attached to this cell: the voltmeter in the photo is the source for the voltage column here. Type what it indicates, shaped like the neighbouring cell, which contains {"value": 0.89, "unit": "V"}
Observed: {"value": 240, "unit": "V"}
